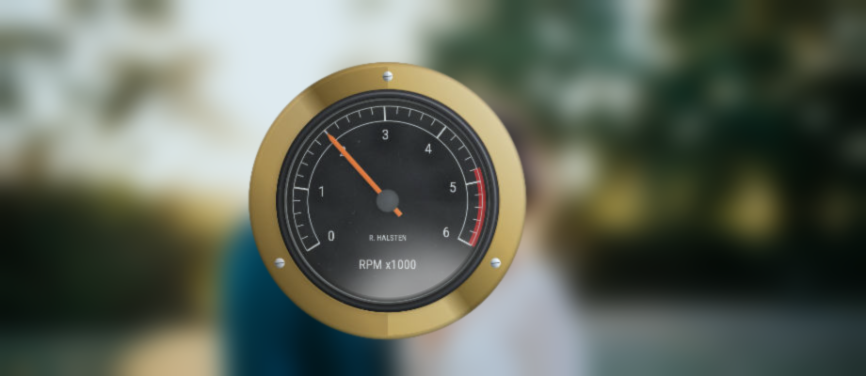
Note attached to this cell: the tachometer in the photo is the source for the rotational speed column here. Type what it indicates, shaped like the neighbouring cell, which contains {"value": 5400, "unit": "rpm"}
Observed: {"value": 2000, "unit": "rpm"}
